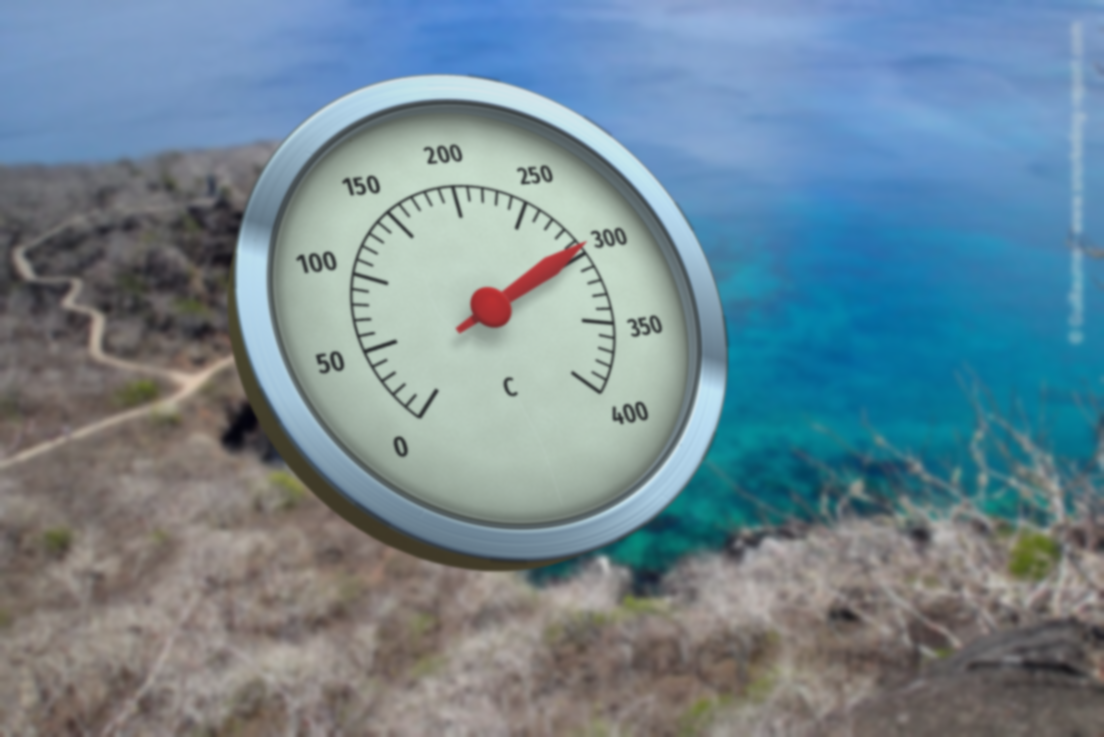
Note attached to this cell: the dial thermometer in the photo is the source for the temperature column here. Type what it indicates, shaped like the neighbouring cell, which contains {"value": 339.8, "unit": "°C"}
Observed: {"value": 295, "unit": "°C"}
